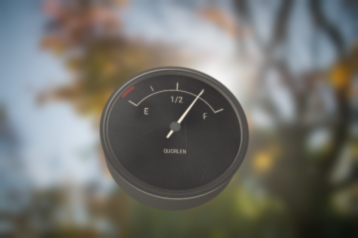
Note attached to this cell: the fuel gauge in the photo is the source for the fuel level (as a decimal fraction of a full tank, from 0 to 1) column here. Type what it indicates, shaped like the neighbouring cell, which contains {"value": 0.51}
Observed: {"value": 0.75}
